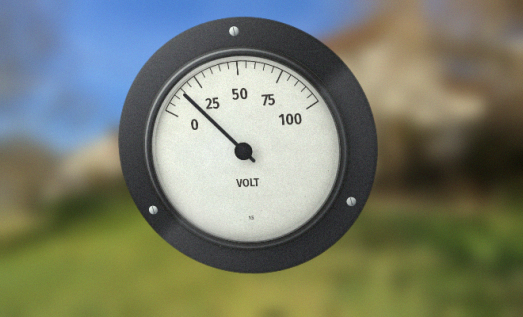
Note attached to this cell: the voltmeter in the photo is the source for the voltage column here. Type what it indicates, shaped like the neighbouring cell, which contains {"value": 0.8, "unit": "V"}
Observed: {"value": 15, "unit": "V"}
